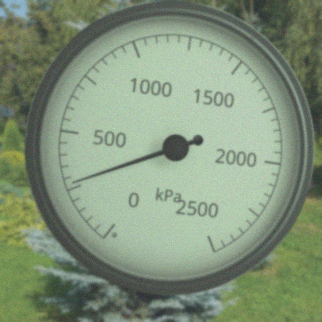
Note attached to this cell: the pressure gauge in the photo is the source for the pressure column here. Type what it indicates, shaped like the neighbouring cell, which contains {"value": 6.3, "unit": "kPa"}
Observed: {"value": 275, "unit": "kPa"}
